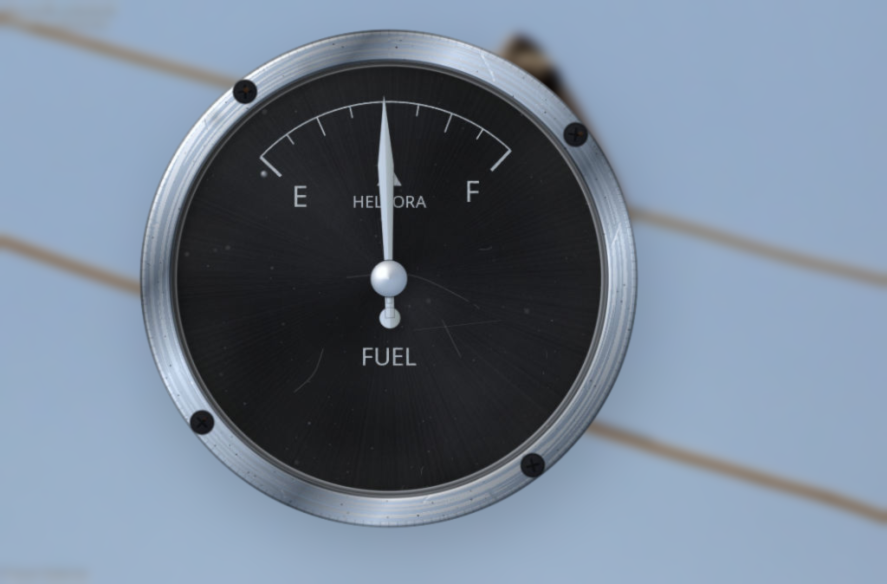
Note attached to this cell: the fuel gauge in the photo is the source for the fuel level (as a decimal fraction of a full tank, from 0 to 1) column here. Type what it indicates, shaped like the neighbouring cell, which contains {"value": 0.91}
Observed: {"value": 0.5}
